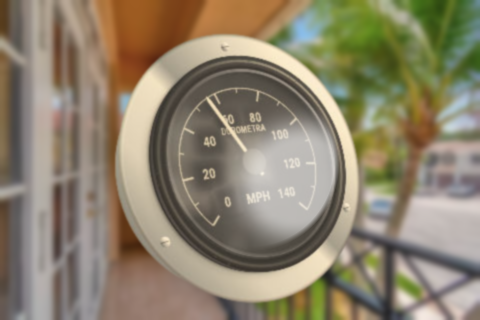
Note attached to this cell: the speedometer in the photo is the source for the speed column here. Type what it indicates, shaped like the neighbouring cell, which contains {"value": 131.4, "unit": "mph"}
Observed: {"value": 55, "unit": "mph"}
